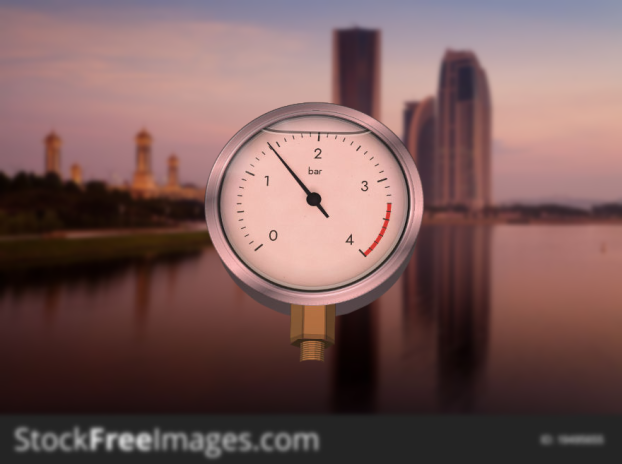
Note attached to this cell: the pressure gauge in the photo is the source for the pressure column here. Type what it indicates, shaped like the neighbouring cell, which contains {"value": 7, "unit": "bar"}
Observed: {"value": 1.4, "unit": "bar"}
